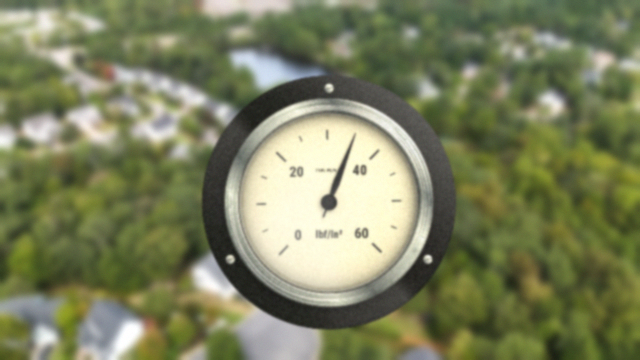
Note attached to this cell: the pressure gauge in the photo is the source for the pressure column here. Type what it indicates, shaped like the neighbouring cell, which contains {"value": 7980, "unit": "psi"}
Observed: {"value": 35, "unit": "psi"}
